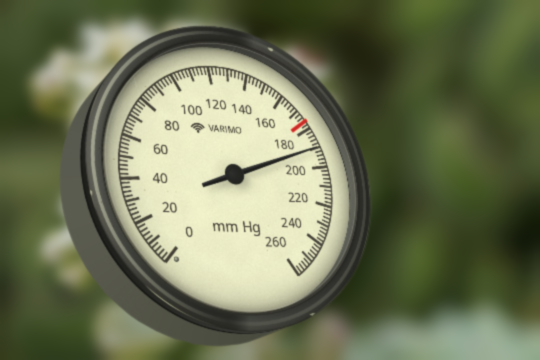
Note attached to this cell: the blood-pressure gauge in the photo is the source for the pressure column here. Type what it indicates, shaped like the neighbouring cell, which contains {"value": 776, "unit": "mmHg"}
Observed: {"value": 190, "unit": "mmHg"}
